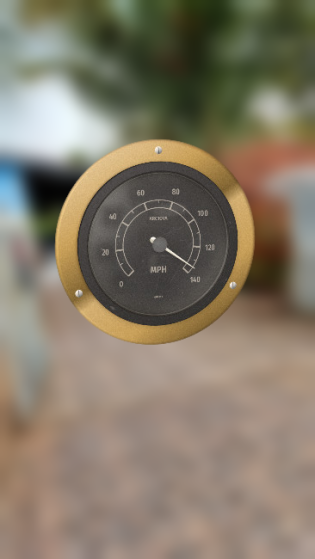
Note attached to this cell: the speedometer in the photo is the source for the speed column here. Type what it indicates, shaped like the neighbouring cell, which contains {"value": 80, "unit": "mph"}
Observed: {"value": 135, "unit": "mph"}
